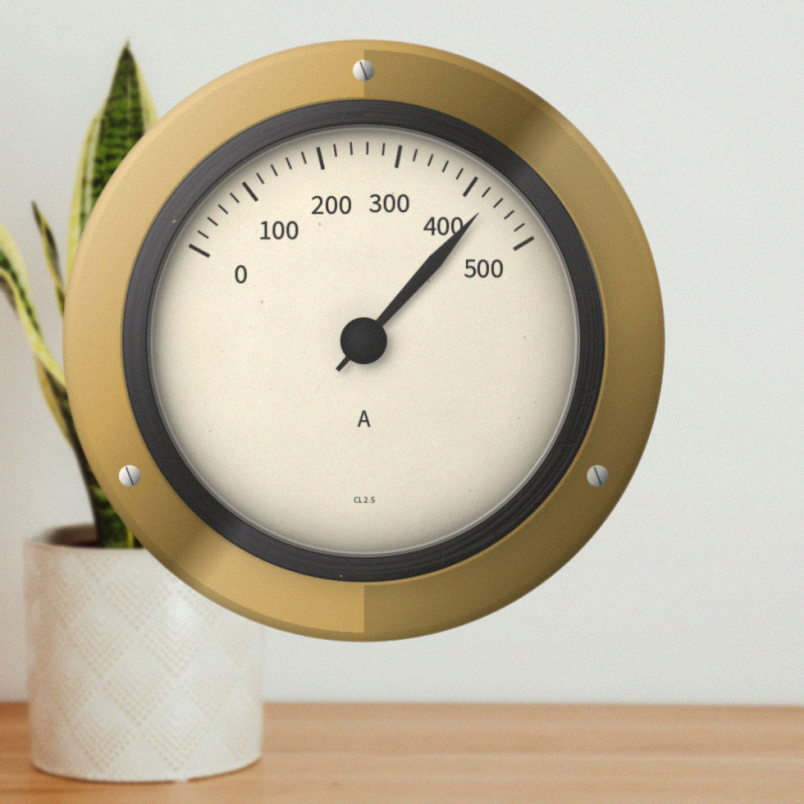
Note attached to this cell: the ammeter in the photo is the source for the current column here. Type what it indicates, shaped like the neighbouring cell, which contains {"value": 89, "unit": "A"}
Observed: {"value": 430, "unit": "A"}
